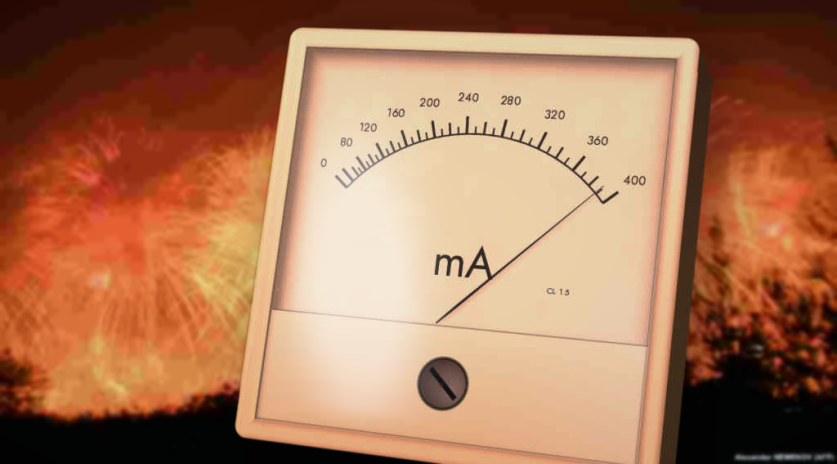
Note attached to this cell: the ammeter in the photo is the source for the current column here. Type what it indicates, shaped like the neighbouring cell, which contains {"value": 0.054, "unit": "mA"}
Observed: {"value": 390, "unit": "mA"}
